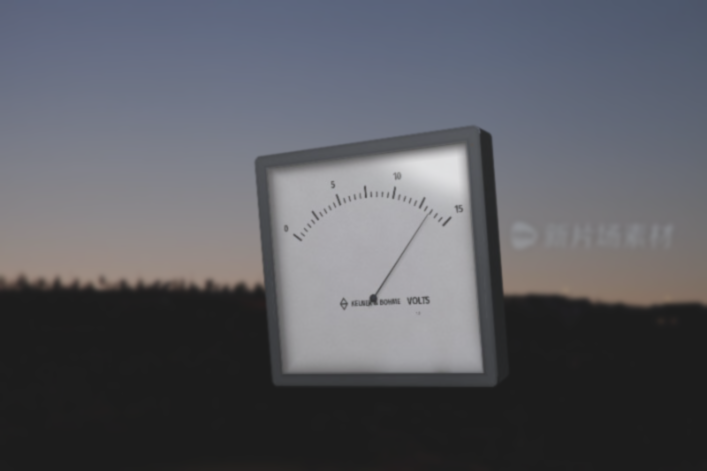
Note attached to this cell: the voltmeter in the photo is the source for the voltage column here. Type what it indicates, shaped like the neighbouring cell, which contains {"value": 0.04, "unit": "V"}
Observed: {"value": 13.5, "unit": "V"}
